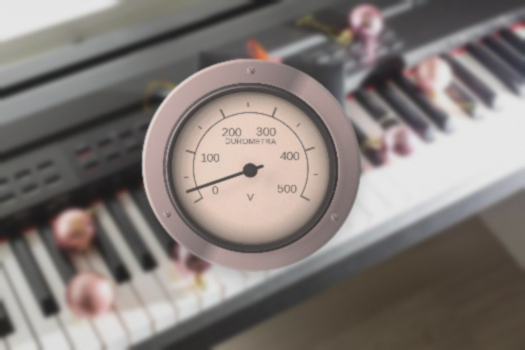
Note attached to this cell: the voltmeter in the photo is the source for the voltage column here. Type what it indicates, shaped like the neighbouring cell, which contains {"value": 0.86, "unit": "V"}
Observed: {"value": 25, "unit": "V"}
